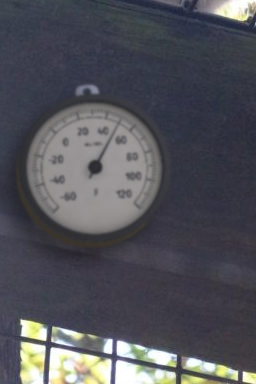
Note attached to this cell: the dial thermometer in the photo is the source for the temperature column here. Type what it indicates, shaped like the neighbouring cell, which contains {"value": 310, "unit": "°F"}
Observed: {"value": 50, "unit": "°F"}
